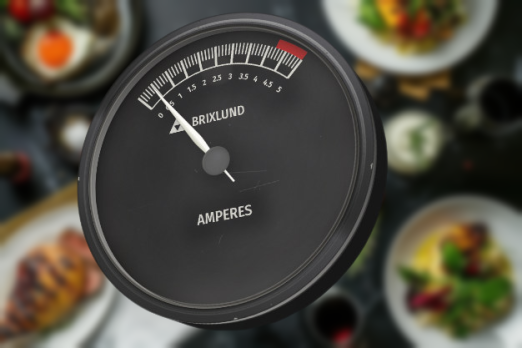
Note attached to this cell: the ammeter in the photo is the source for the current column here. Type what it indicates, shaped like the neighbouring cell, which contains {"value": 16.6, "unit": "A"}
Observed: {"value": 0.5, "unit": "A"}
